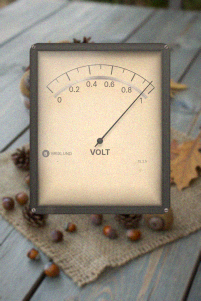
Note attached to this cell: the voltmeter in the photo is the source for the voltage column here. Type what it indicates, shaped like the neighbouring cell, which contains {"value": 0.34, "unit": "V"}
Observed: {"value": 0.95, "unit": "V"}
